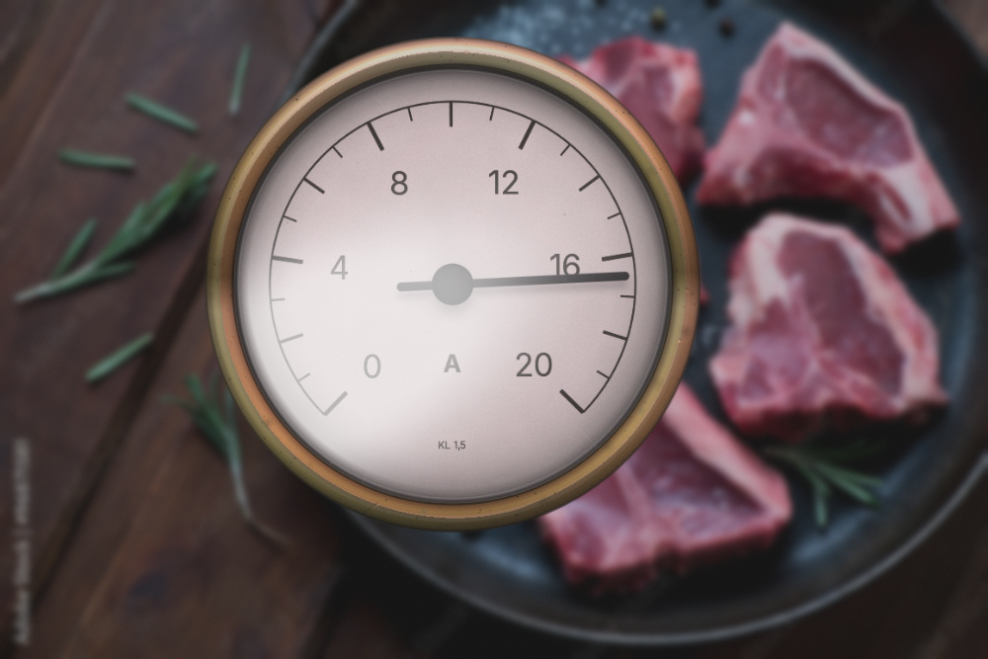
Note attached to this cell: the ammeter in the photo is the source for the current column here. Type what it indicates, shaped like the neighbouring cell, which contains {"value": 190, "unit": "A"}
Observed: {"value": 16.5, "unit": "A"}
